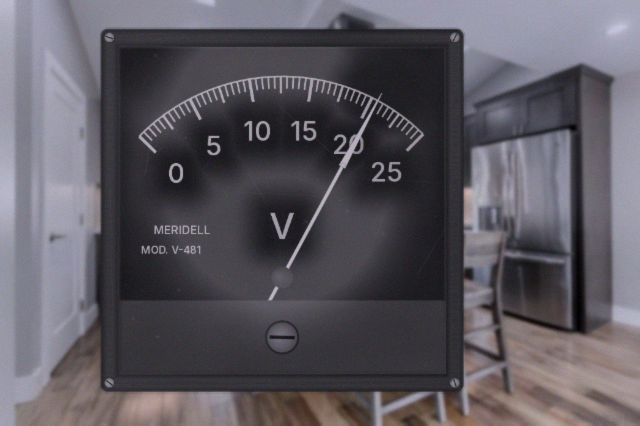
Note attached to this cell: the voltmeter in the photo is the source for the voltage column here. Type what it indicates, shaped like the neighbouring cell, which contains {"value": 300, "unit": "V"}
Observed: {"value": 20.5, "unit": "V"}
